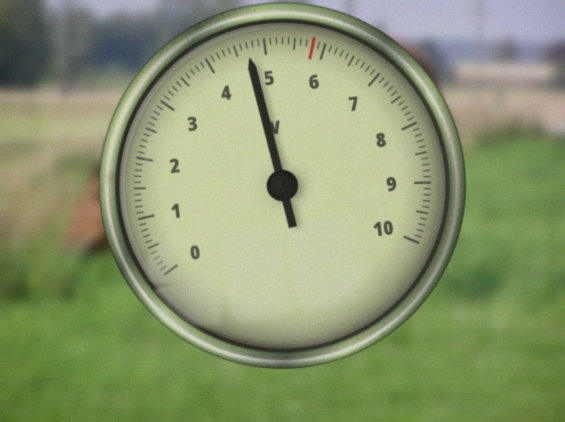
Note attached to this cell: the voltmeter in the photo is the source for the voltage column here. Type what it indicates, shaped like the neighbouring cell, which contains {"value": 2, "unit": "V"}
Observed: {"value": 4.7, "unit": "V"}
